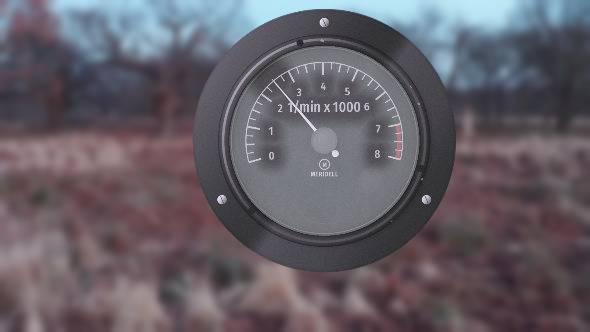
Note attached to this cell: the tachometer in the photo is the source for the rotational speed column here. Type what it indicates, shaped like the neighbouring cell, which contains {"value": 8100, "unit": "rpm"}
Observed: {"value": 2500, "unit": "rpm"}
